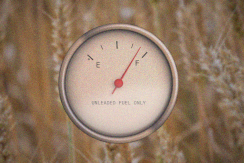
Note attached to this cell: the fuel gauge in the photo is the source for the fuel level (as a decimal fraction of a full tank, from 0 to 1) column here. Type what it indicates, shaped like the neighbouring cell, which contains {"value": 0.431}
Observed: {"value": 0.875}
